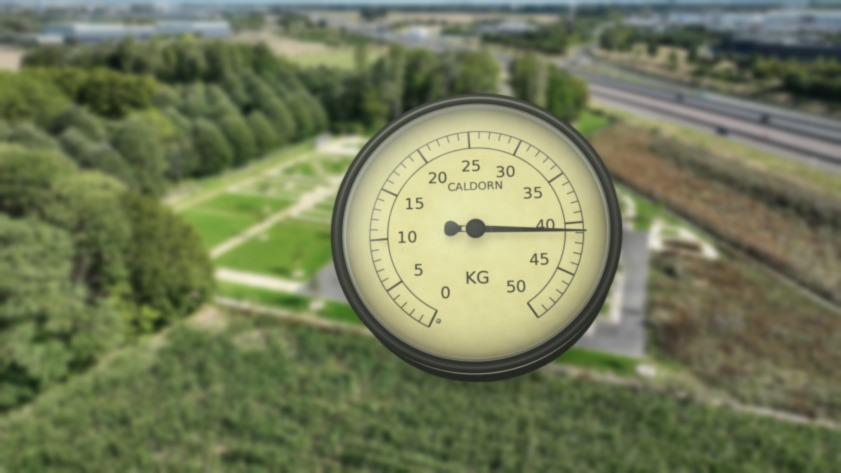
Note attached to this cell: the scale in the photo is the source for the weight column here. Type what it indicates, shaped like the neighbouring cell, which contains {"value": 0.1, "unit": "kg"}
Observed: {"value": 41, "unit": "kg"}
